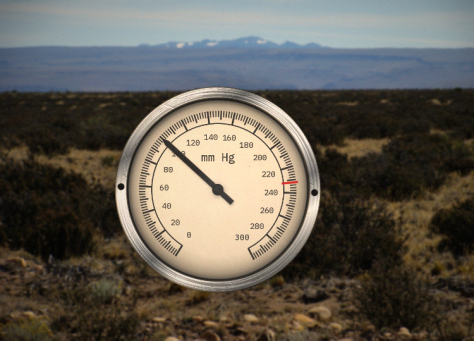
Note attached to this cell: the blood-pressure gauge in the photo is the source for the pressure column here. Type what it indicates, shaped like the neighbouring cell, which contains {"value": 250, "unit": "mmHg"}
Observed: {"value": 100, "unit": "mmHg"}
